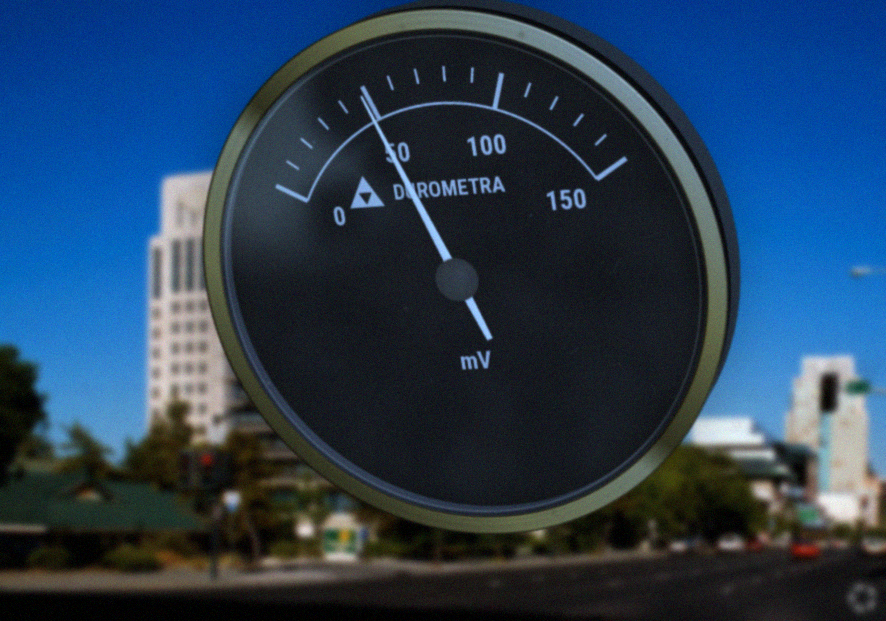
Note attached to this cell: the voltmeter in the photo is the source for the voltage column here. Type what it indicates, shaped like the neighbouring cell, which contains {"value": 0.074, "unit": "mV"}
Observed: {"value": 50, "unit": "mV"}
